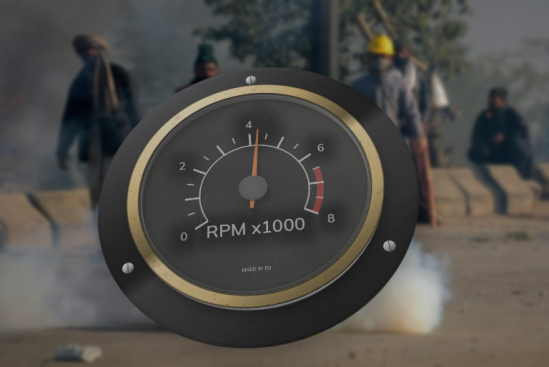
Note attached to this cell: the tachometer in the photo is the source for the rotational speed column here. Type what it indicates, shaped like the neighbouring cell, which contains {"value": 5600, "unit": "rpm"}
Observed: {"value": 4250, "unit": "rpm"}
